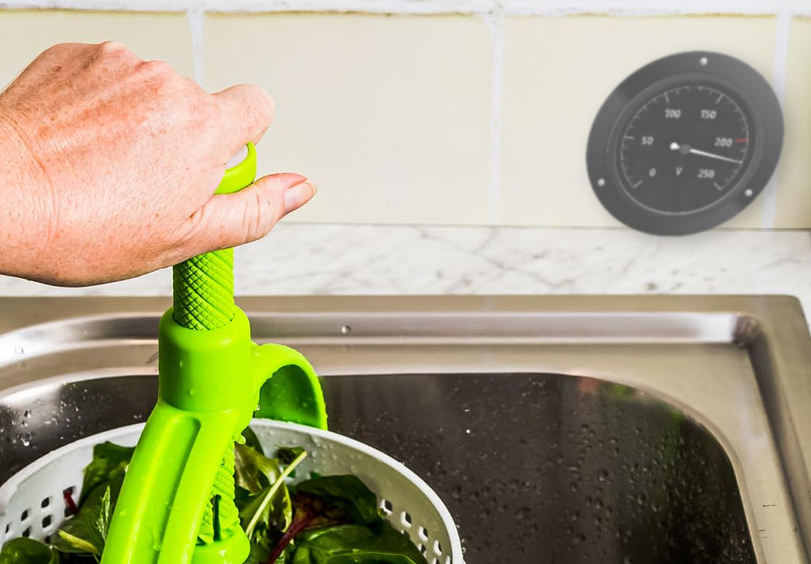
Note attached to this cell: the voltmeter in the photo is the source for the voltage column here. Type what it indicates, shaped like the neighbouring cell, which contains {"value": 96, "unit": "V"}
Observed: {"value": 220, "unit": "V"}
